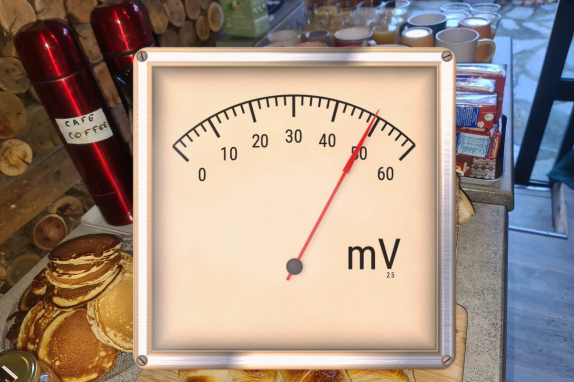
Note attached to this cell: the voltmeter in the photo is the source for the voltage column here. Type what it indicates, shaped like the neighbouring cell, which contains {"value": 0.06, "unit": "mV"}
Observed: {"value": 49, "unit": "mV"}
